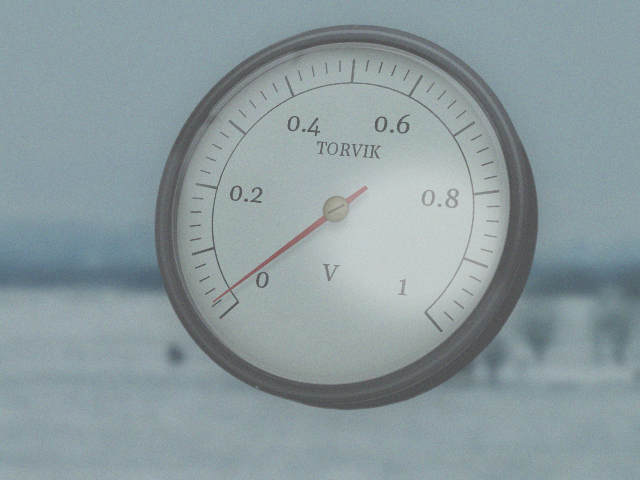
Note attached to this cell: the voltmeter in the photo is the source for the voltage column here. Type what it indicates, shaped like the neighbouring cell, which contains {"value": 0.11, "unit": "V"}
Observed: {"value": 0.02, "unit": "V"}
